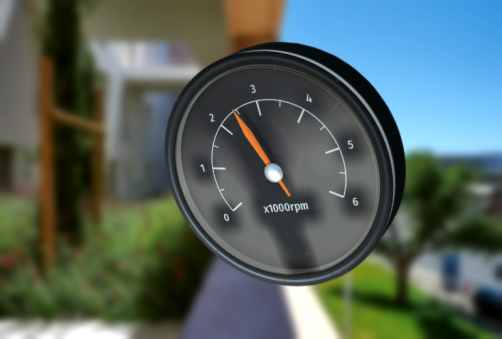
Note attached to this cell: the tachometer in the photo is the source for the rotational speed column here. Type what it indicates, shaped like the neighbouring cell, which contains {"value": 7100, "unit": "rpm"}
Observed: {"value": 2500, "unit": "rpm"}
